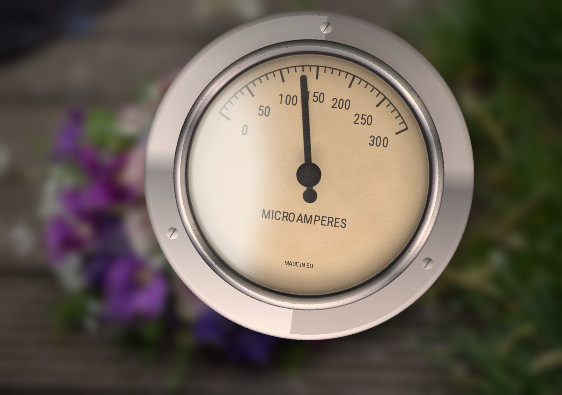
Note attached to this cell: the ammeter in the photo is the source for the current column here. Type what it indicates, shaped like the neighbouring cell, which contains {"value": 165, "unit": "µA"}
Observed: {"value": 130, "unit": "µA"}
